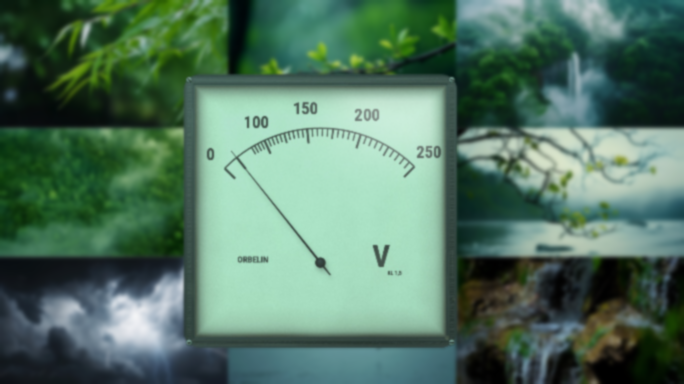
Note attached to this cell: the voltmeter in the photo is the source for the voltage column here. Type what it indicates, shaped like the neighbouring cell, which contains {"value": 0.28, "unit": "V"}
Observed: {"value": 50, "unit": "V"}
